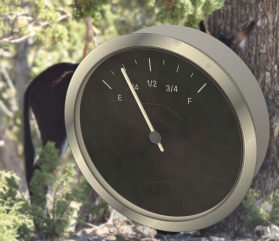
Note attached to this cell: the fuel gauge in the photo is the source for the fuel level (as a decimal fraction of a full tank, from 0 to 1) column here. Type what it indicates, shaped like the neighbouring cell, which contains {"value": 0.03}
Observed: {"value": 0.25}
